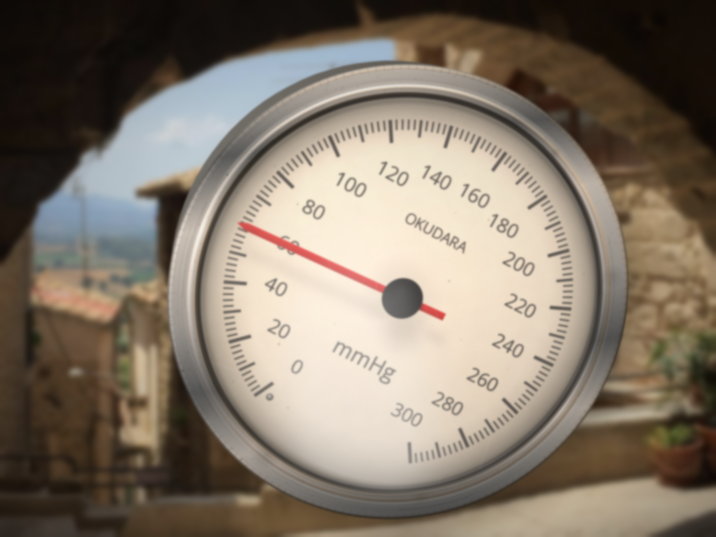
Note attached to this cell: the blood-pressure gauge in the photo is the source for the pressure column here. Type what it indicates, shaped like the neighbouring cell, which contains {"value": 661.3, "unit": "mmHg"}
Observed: {"value": 60, "unit": "mmHg"}
